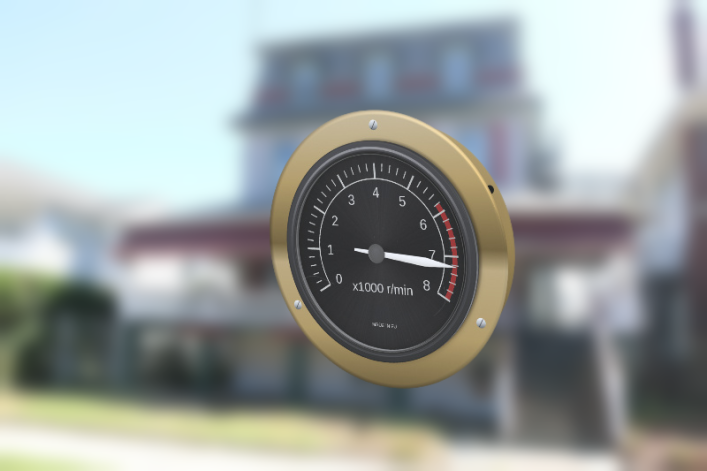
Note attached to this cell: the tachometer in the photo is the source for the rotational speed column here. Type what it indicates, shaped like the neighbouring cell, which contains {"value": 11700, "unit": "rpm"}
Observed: {"value": 7200, "unit": "rpm"}
